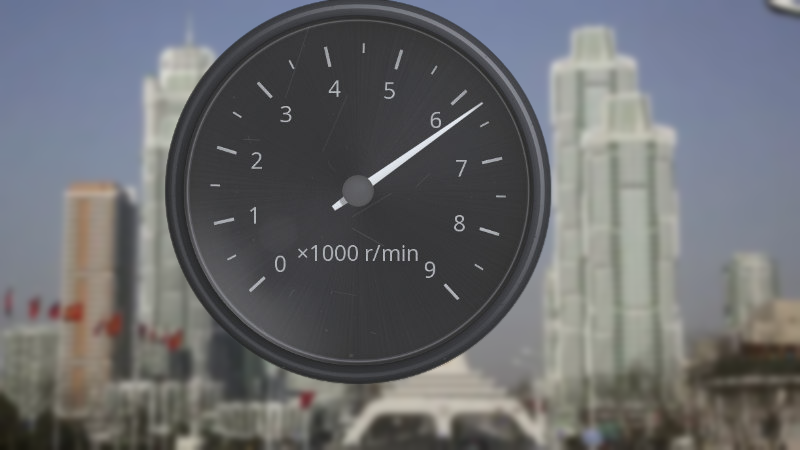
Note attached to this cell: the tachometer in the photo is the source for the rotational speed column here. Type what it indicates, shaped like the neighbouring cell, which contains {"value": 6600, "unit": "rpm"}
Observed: {"value": 6250, "unit": "rpm"}
